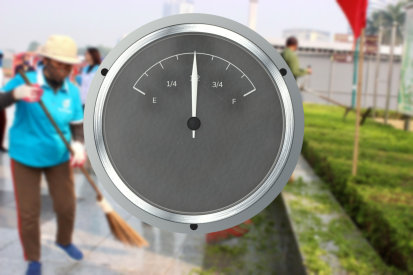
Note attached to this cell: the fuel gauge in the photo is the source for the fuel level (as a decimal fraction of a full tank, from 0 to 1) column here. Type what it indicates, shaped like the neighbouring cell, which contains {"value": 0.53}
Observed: {"value": 0.5}
